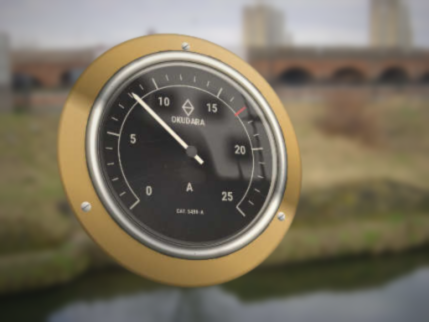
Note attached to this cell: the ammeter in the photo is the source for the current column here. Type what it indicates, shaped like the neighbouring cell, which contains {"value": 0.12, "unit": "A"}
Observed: {"value": 8, "unit": "A"}
